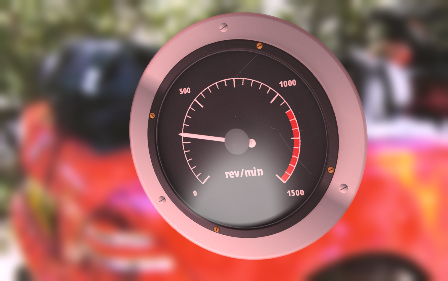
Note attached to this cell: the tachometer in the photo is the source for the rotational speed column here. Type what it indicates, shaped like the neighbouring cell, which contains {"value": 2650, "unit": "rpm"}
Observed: {"value": 300, "unit": "rpm"}
